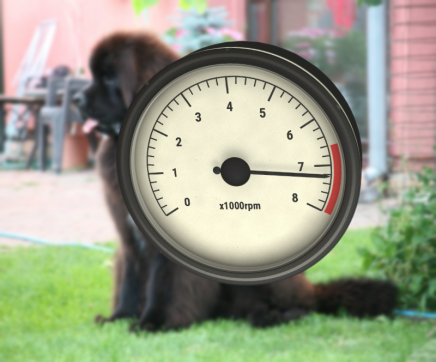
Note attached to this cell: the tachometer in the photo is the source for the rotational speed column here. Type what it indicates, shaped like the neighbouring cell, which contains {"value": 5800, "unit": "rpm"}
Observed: {"value": 7200, "unit": "rpm"}
